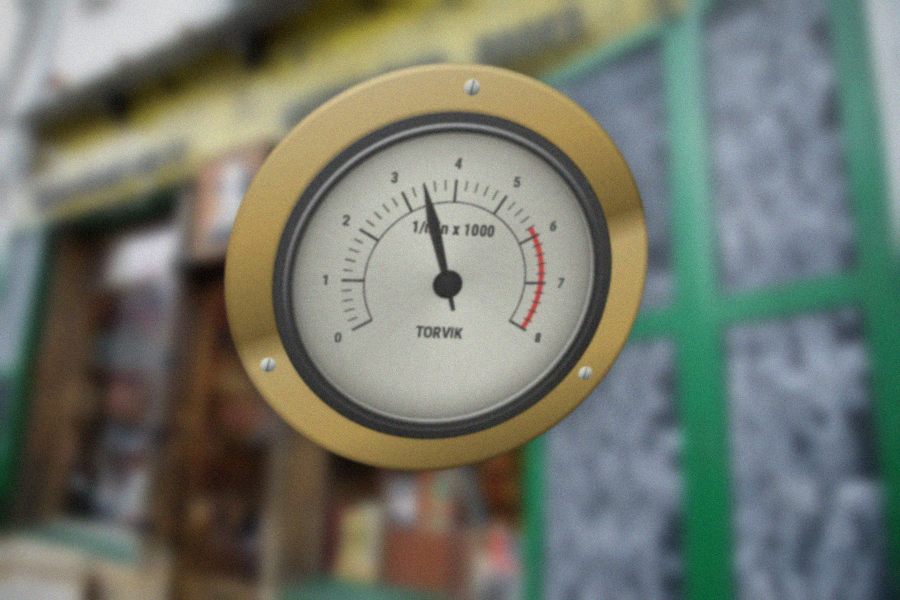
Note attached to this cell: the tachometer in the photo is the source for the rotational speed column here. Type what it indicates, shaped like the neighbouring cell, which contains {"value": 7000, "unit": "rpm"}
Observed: {"value": 3400, "unit": "rpm"}
